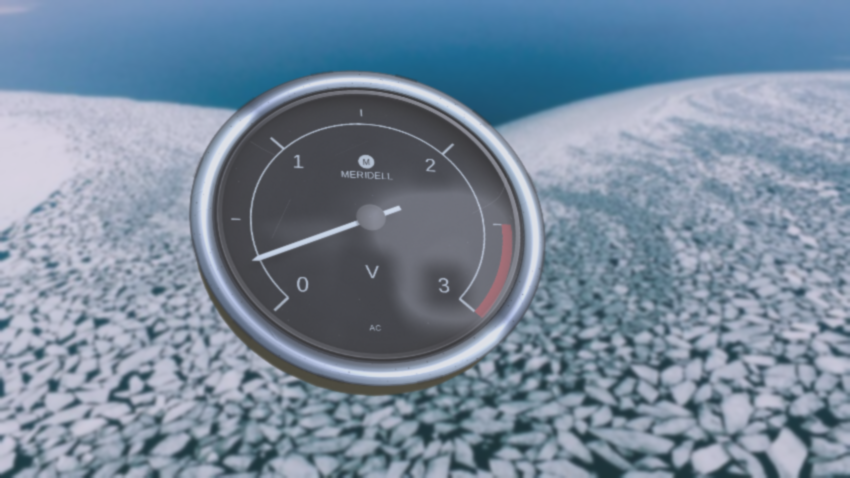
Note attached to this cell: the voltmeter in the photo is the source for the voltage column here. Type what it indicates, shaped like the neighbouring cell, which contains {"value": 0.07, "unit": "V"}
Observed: {"value": 0.25, "unit": "V"}
